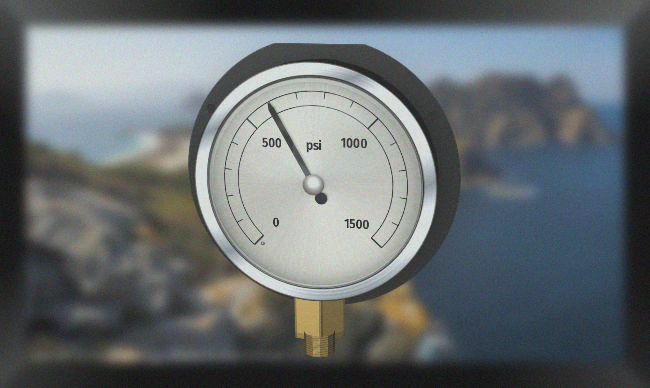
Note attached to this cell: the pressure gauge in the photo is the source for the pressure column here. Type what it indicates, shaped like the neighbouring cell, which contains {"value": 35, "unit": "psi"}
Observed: {"value": 600, "unit": "psi"}
